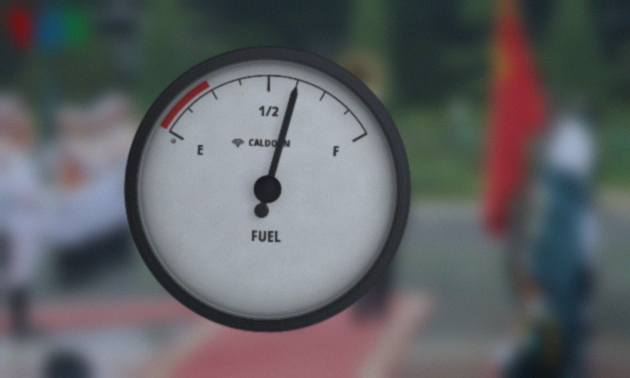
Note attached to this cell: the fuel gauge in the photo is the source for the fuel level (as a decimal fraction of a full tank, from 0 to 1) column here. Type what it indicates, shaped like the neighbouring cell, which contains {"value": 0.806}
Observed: {"value": 0.625}
